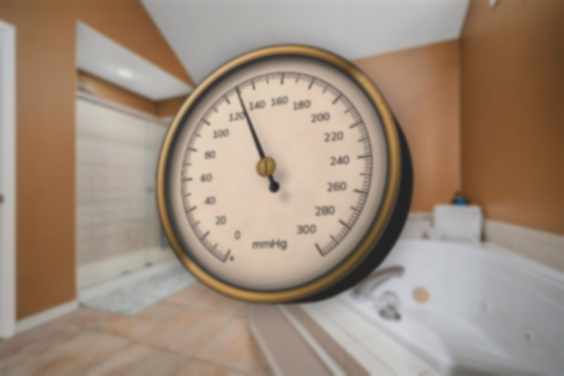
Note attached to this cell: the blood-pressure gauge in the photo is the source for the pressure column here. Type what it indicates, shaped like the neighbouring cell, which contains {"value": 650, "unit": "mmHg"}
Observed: {"value": 130, "unit": "mmHg"}
